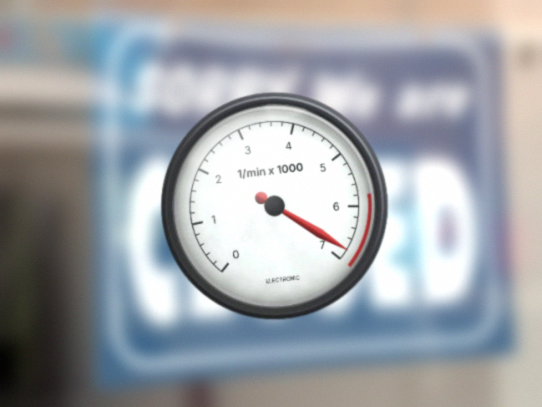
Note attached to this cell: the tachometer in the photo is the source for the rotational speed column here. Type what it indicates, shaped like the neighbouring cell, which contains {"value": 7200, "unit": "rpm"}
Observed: {"value": 6800, "unit": "rpm"}
